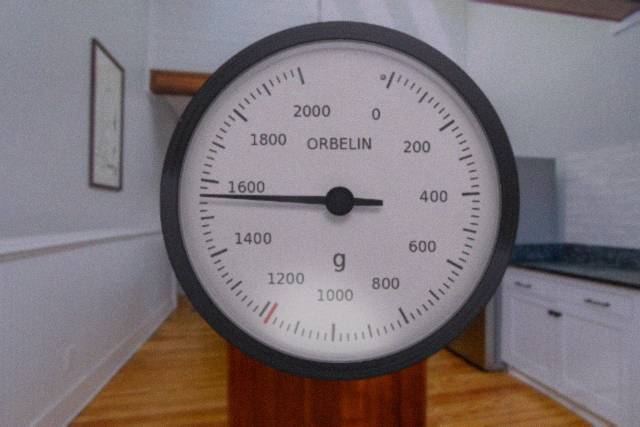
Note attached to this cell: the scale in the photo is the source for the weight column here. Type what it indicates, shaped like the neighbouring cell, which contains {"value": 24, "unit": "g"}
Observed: {"value": 1560, "unit": "g"}
